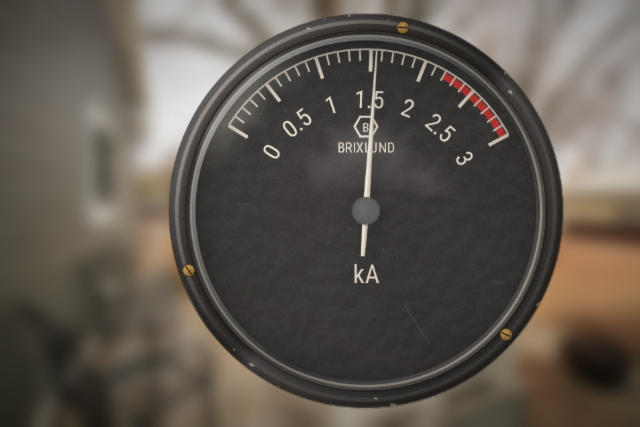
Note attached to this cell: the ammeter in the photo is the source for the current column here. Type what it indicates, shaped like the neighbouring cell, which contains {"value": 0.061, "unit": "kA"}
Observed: {"value": 1.55, "unit": "kA"}
